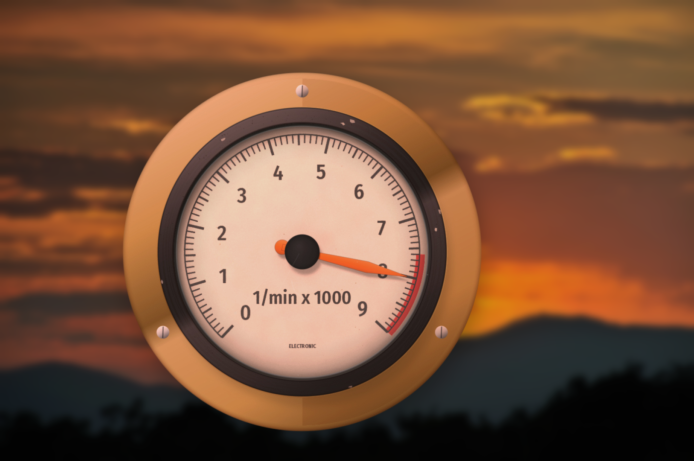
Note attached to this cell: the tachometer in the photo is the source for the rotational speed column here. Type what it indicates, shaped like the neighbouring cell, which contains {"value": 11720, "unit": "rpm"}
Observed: {"value": 8000, "unit": "rpm"}
